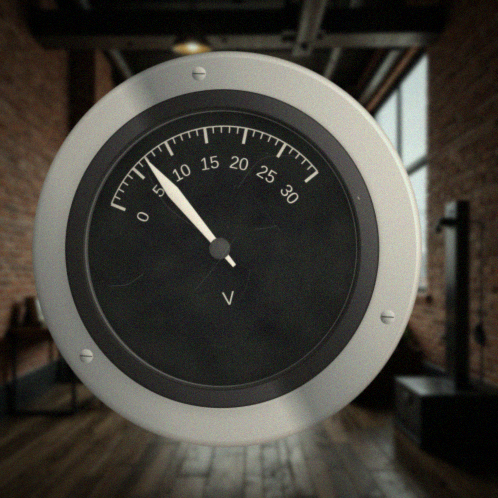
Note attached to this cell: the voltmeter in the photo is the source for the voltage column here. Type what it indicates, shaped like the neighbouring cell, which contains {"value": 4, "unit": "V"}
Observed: {"value": 7, "unit": "V"}
